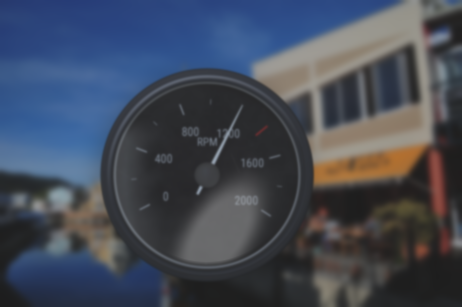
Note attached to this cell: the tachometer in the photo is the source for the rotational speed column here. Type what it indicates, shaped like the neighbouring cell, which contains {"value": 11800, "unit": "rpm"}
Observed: {"value": 1200, "unit": "rpm"}
